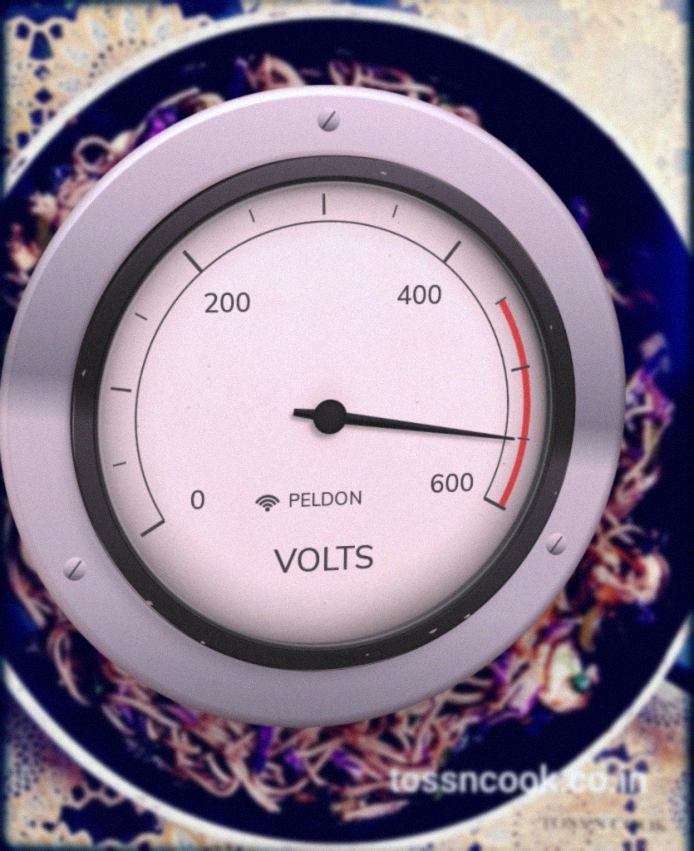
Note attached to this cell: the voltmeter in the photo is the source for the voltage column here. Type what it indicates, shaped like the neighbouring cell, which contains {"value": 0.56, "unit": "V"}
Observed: {"value": 550, "unit": "V"}
